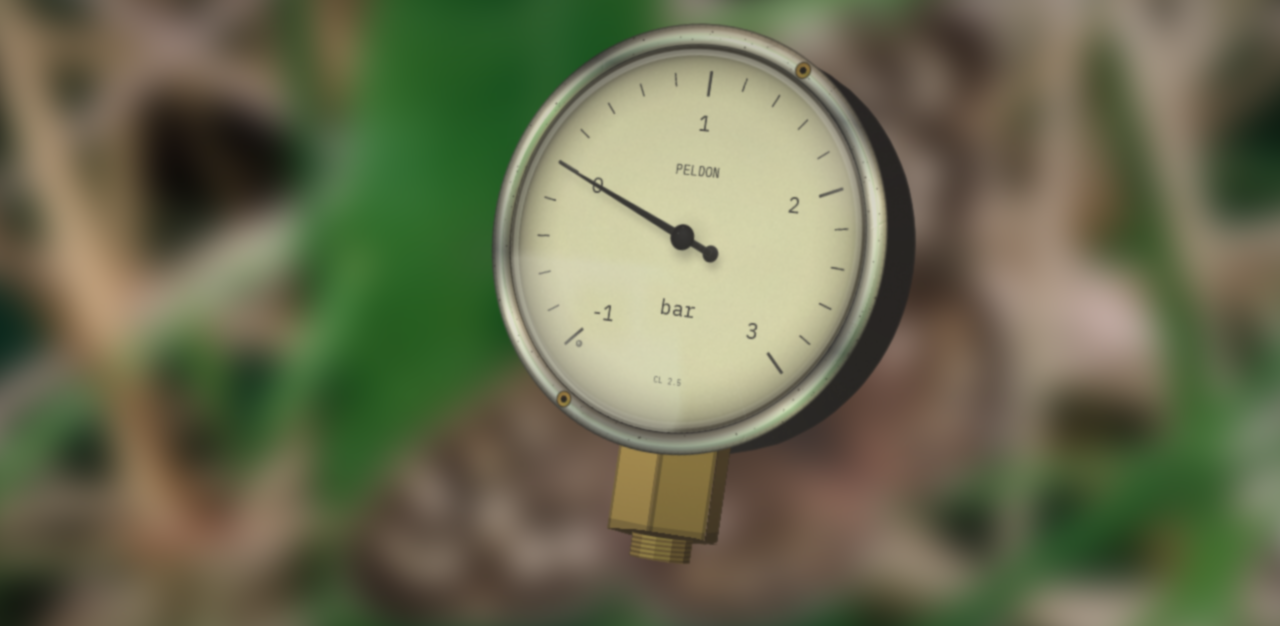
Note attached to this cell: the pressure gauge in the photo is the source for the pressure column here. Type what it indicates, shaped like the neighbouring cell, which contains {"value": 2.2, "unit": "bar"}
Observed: {"value": 0, "unit": "bar"}
